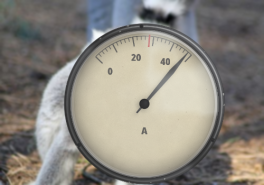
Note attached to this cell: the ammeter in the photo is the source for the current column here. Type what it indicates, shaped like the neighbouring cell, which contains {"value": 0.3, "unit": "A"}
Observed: {"value": 48, "unit": "A"}
